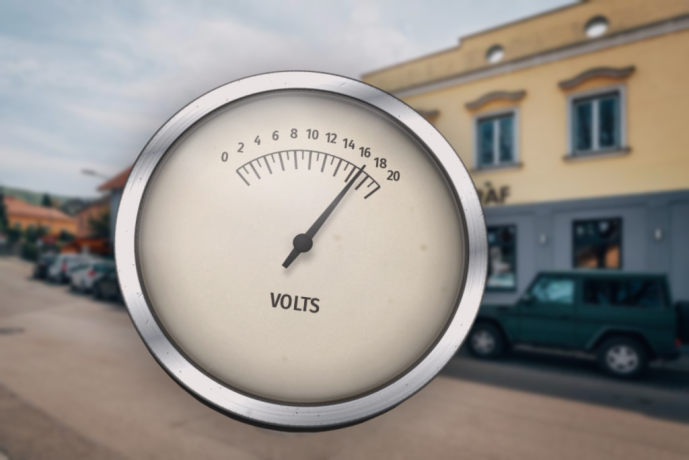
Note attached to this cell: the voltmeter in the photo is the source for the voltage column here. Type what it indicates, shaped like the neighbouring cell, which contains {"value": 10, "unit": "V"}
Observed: {"value": 17, "unit": "V"}
